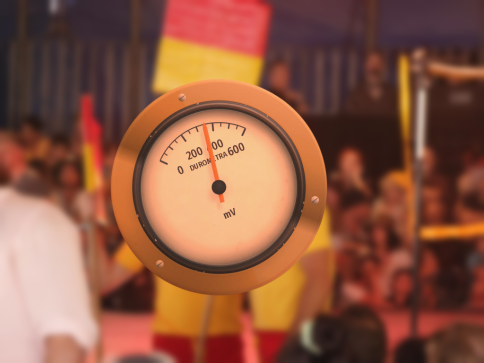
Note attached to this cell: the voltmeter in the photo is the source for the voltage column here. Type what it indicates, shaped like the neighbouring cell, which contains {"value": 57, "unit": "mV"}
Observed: {"value": 350, "unit": "mV"}
